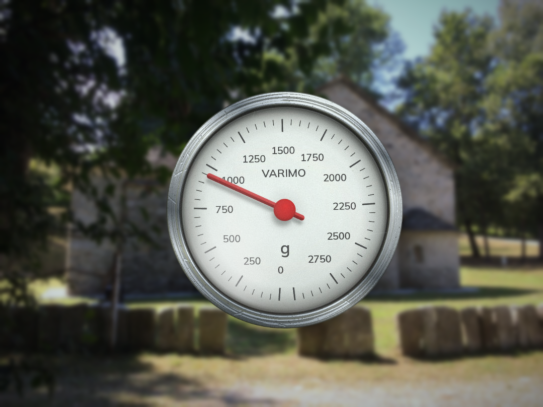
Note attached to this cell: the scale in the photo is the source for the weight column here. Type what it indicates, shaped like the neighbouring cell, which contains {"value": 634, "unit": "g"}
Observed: {"value": 950, "unit": "g"}
